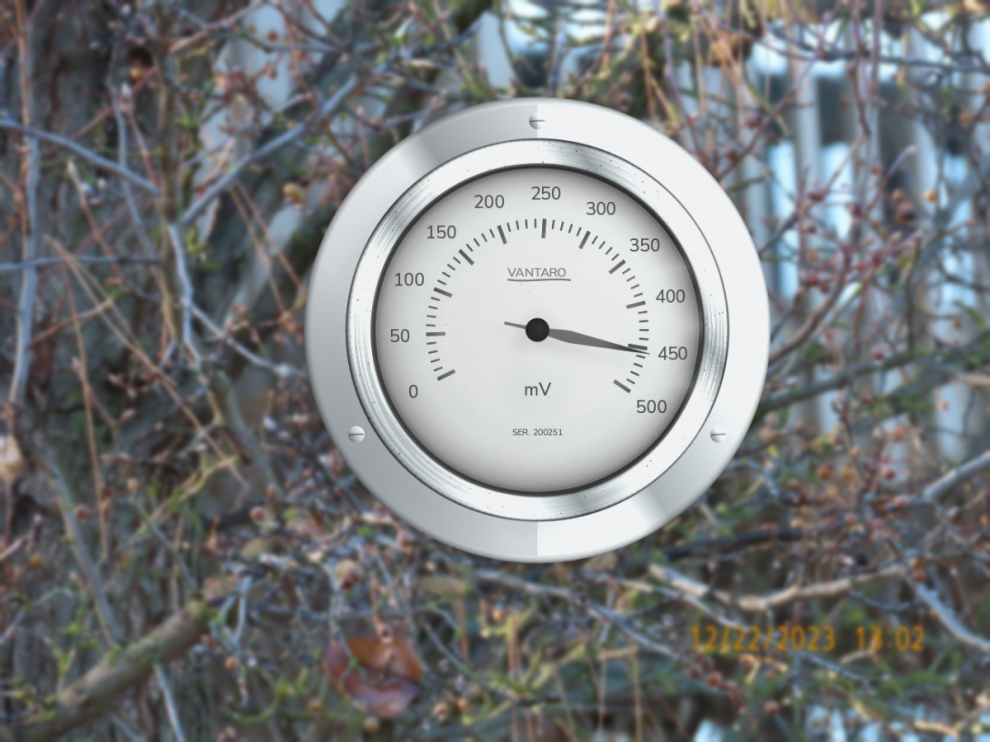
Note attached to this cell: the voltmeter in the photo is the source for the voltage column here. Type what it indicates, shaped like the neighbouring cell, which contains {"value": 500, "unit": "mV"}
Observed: {"value": 455, "unit": "mV"}
